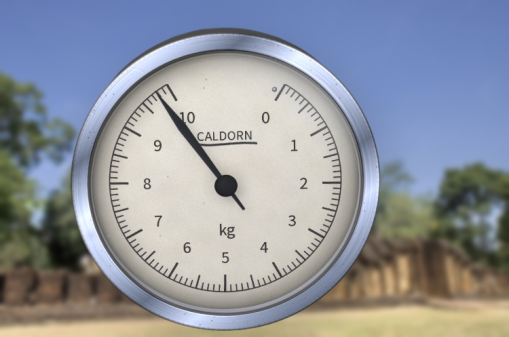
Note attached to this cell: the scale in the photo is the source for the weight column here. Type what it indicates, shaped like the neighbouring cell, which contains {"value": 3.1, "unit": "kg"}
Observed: {"value": 9.8, "unit": "kg"}
